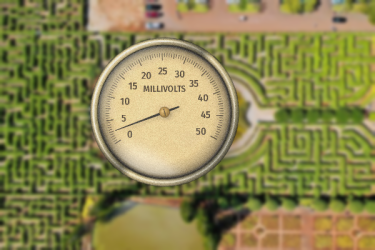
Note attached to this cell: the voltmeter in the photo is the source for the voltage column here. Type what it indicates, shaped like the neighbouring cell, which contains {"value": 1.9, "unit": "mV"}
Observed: {"value": 2.5, "unit": "mV"}
